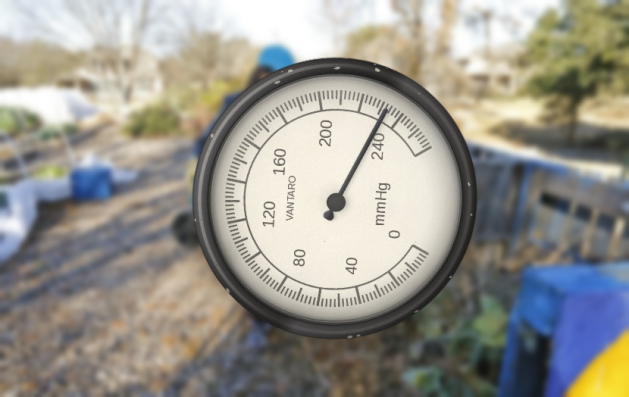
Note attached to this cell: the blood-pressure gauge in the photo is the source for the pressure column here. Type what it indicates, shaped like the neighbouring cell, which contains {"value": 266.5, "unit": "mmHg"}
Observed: {"value": 232, "unit": "mmHg"}
